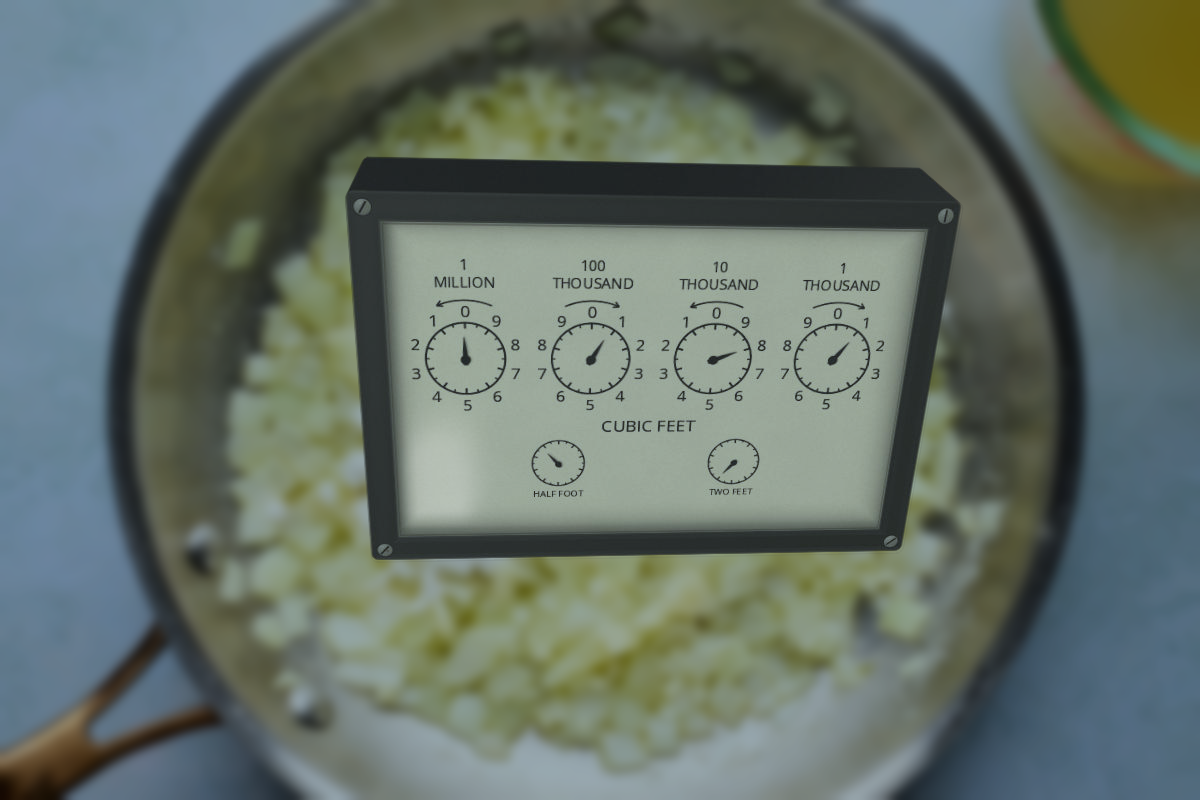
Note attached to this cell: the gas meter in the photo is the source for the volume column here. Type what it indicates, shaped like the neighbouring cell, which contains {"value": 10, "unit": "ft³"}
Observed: {"value": 8100, "unit": "ft³"}
